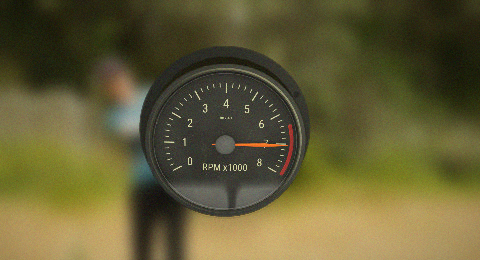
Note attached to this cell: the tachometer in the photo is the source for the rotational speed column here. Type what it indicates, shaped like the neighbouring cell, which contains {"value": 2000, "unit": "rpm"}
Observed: {"value": 7000, "unit": "rpm"}
